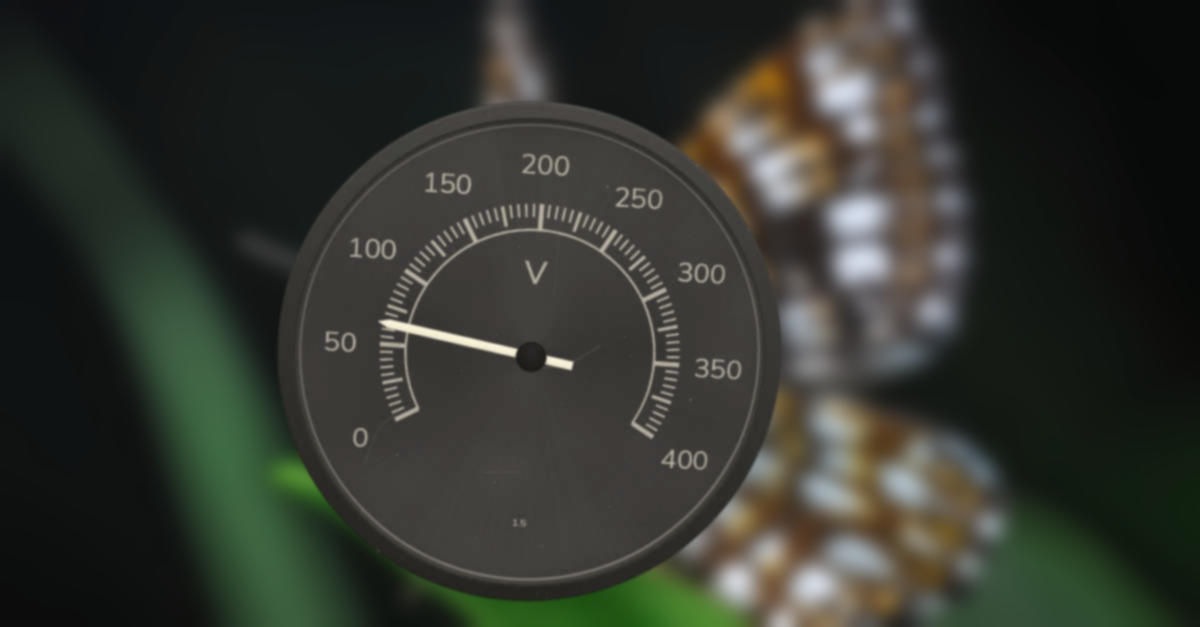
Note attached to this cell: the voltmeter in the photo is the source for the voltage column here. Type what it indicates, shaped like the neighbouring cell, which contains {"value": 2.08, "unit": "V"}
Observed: {"value": 65, "unit": "V"}
